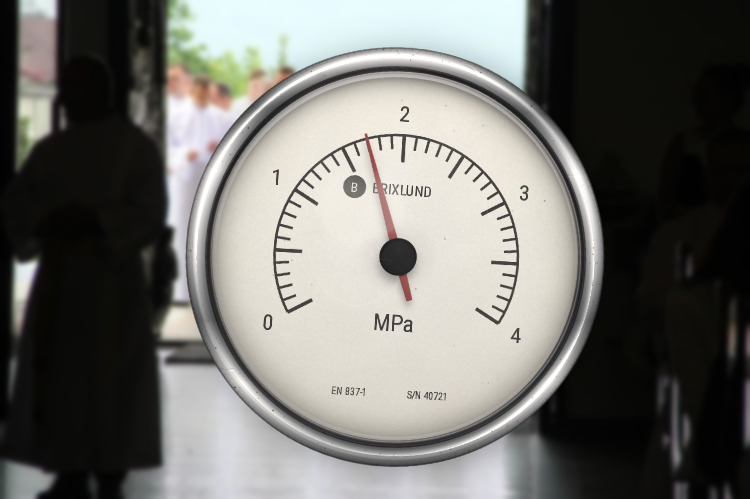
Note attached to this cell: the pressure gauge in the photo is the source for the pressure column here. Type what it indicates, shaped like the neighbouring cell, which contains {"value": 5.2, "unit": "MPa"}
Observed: {"value": 1.7, "unit": "MPa"}
